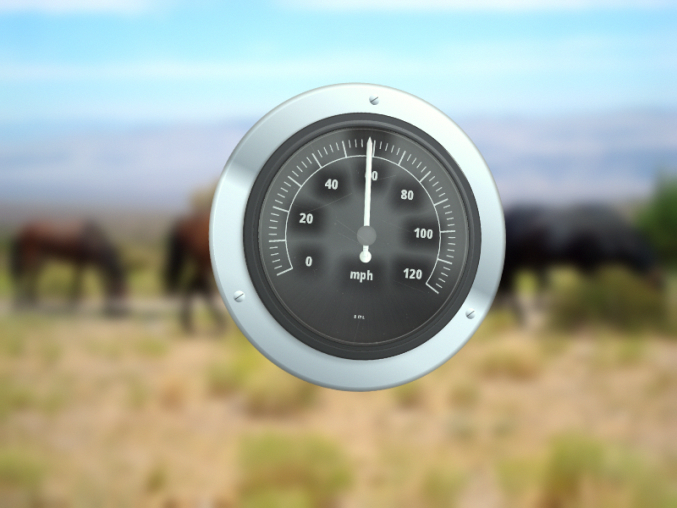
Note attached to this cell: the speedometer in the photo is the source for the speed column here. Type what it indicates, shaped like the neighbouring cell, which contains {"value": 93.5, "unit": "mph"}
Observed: {"value": 58, "unit": "mph"}
